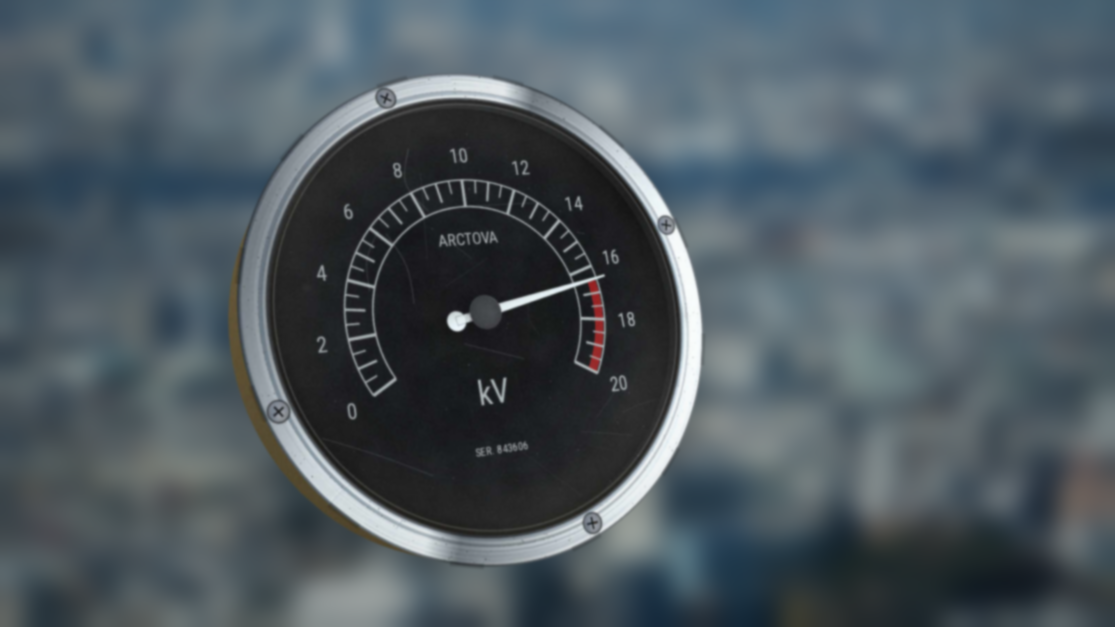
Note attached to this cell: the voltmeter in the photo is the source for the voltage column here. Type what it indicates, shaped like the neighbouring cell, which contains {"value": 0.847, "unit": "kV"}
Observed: {"value": 16.5, "unit": "kV"}
